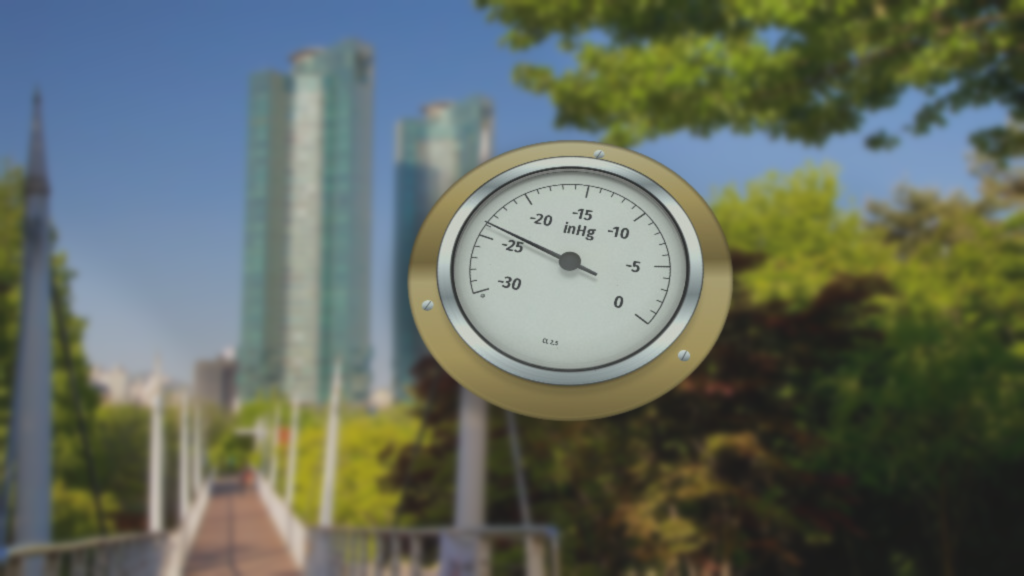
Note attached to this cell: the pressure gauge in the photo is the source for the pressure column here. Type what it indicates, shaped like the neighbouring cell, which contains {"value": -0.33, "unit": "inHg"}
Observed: {"value": -24, "unit": "inHg"}
